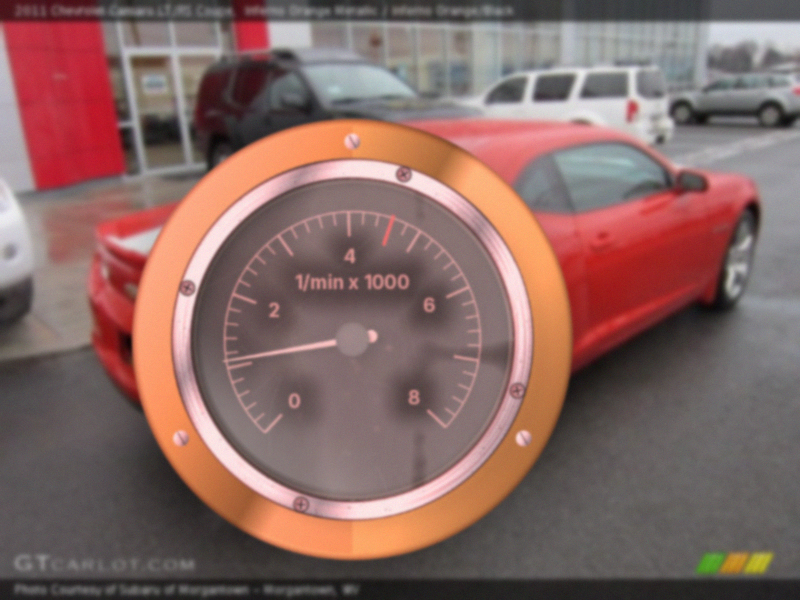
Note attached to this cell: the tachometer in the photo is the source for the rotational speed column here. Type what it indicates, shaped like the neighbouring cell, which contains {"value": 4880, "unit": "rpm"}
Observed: {"value": 1100, "unit": "rpm"}
